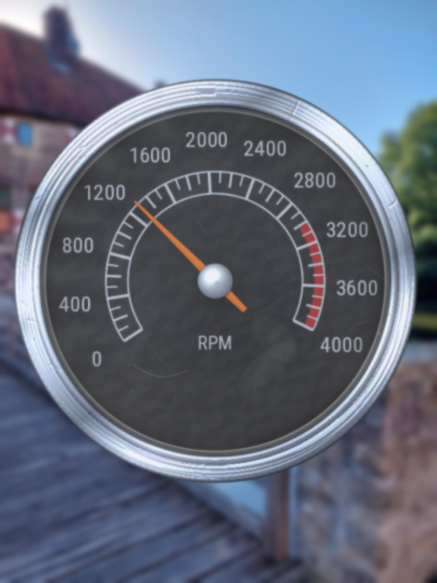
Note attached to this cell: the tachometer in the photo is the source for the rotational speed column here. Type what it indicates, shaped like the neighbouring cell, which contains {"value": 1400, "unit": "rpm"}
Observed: {"value": 1300, "unit": "rpm"}
